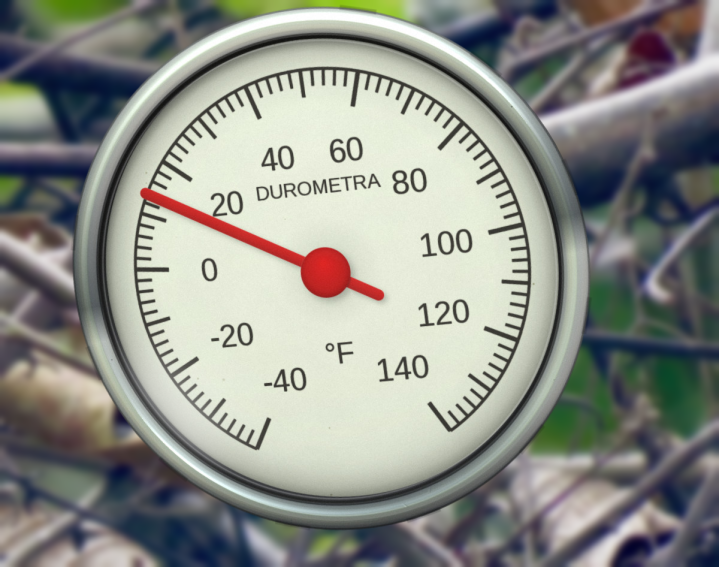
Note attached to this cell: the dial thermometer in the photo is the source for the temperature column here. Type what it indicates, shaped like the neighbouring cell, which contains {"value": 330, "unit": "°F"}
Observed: {"value": 14, "unit": "°F"}
